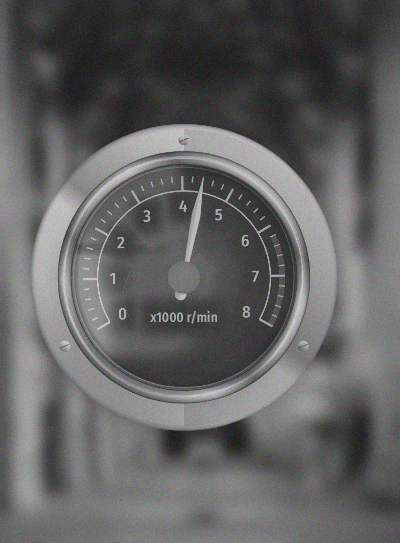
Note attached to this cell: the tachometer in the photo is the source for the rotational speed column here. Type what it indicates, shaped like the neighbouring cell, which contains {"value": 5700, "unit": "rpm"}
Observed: {"value": 4400, "unit": "rpm"}
